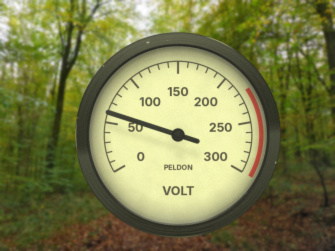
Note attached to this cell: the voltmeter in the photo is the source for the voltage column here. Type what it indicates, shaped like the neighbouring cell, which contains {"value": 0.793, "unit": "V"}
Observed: {"value": 60, "unit": "V"}
